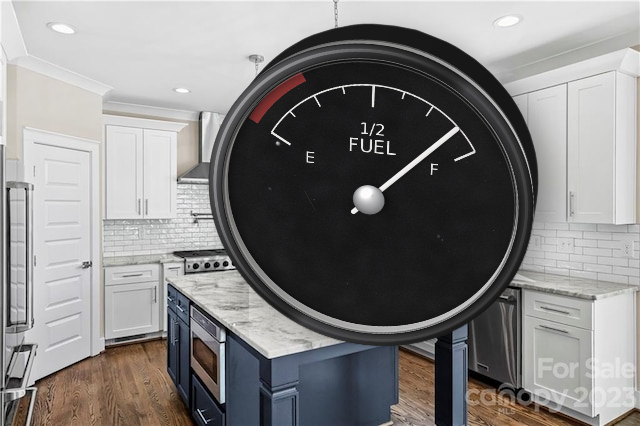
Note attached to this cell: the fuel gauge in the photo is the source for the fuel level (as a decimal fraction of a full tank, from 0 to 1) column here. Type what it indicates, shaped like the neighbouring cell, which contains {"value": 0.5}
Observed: {"value": 0.875}
